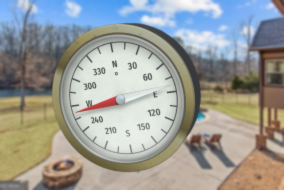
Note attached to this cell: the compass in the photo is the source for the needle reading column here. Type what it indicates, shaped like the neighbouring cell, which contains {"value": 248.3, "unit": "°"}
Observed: {"value": 262.5, "unit": "°"}
